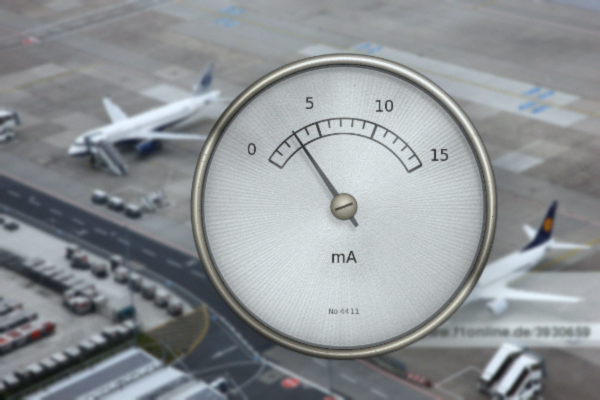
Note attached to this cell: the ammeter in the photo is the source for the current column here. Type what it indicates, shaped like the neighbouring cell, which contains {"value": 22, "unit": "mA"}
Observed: {"value": 3, "unit": "mA"}
